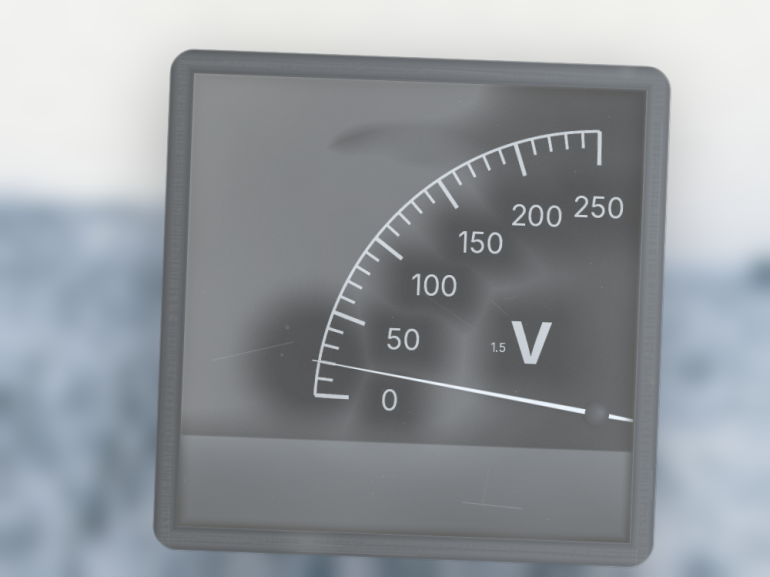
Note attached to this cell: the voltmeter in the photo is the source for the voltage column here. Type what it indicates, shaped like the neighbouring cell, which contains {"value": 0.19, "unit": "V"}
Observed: {"value": 20, "unit": "V"}
